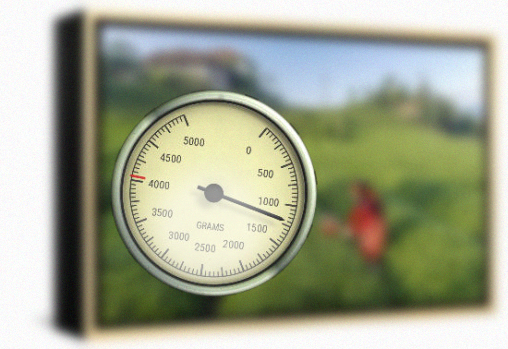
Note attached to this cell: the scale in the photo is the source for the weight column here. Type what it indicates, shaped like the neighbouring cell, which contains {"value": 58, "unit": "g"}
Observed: {"value": 1200, "unit": "g"}
